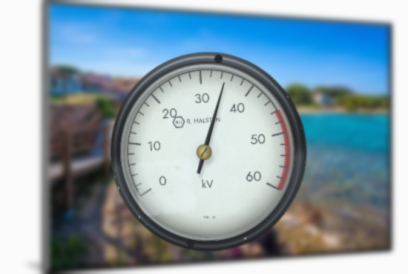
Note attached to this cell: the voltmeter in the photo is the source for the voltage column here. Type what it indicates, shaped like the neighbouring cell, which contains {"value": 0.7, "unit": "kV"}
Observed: {"value": 35, "unit": "kV"}
